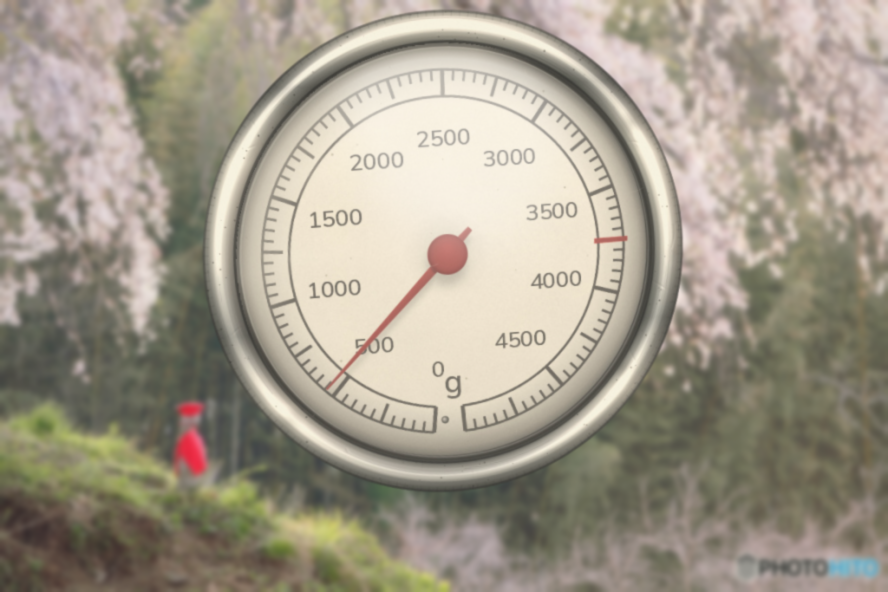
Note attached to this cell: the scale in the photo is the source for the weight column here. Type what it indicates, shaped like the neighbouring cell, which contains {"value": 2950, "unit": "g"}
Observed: {"value": 550, "unit": "g"}
